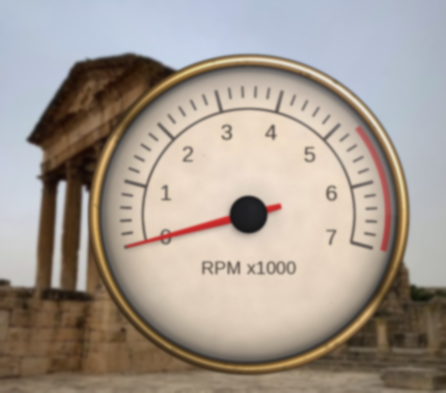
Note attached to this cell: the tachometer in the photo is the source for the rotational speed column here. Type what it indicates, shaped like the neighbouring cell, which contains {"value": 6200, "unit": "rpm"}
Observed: {"value": 0, "unit": "rpm"}
